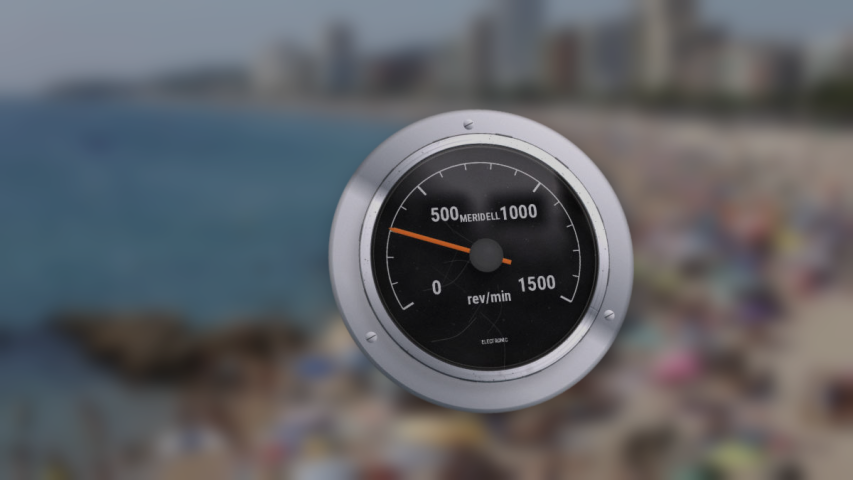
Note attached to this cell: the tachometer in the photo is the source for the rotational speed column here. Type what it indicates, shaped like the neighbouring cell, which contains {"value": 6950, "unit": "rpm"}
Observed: {"value": 300, "unit": "rpm"}
